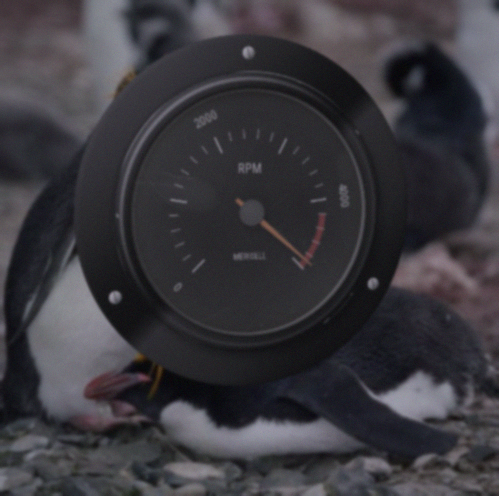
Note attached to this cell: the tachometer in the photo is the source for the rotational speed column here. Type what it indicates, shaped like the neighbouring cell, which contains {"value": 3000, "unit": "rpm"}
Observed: {"value": 4900, "unit": "rpm"}
